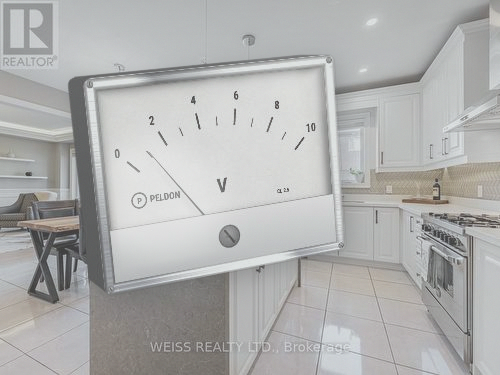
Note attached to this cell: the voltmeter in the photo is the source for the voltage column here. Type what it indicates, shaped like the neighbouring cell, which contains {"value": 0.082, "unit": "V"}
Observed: {"value": 1, "unit": "V"}
